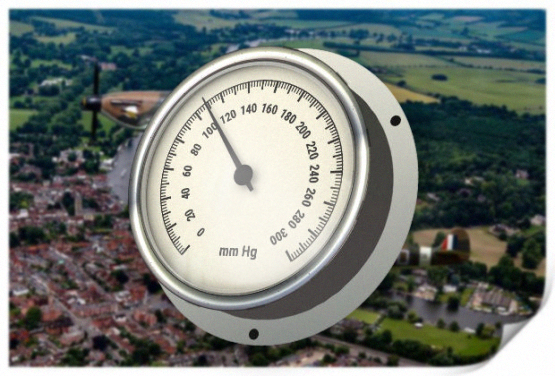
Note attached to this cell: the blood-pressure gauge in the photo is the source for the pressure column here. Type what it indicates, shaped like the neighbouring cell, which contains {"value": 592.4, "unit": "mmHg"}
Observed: {"value": 110, "unit": "mmHg"}
